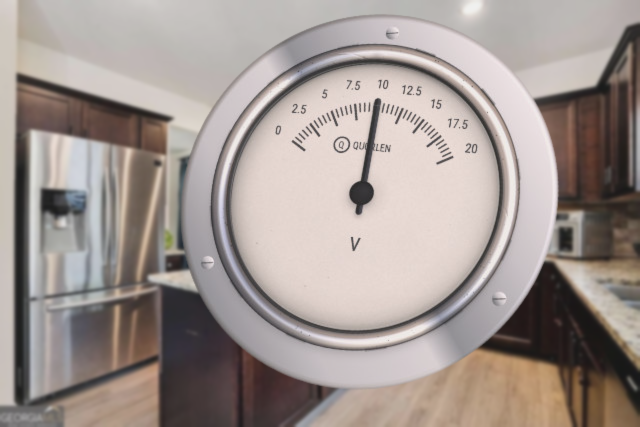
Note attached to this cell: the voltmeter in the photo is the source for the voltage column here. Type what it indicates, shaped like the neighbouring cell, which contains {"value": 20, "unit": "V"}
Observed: {"value": 10, "unit": "V"}
